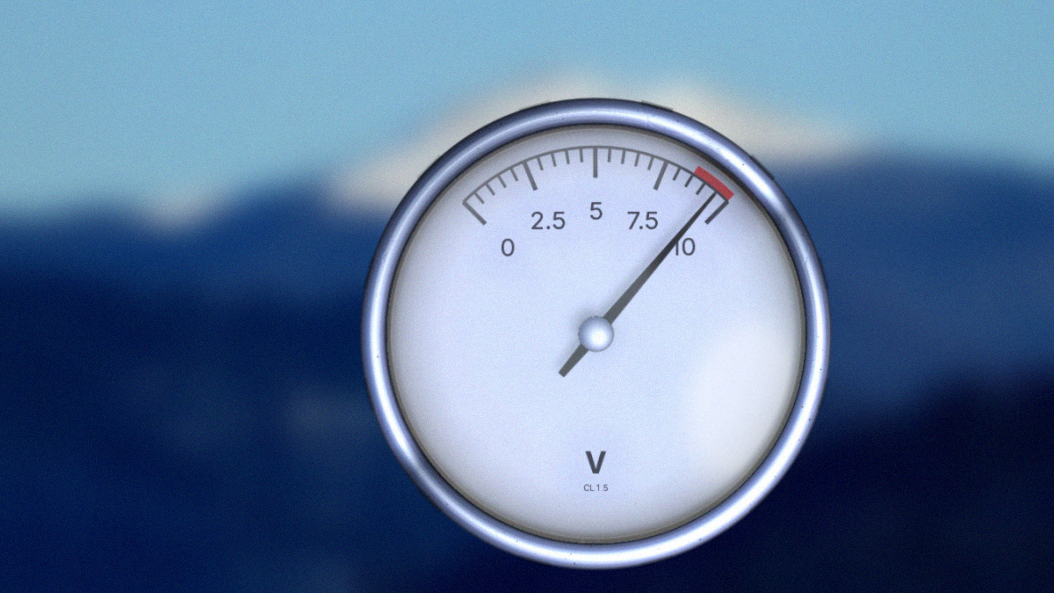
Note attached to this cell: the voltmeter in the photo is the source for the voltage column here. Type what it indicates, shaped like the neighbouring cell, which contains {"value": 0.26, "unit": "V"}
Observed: {"value": 9.5, "unit": "V"}
